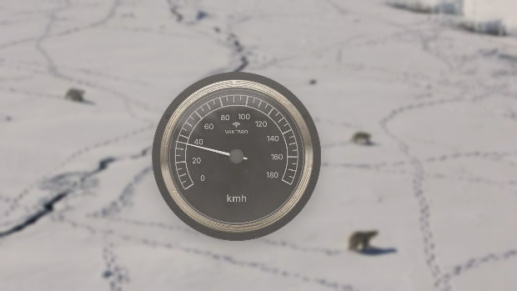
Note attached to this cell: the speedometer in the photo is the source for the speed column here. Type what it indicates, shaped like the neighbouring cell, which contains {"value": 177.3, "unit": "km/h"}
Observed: {"value": 35, "unit": "km/h"}
